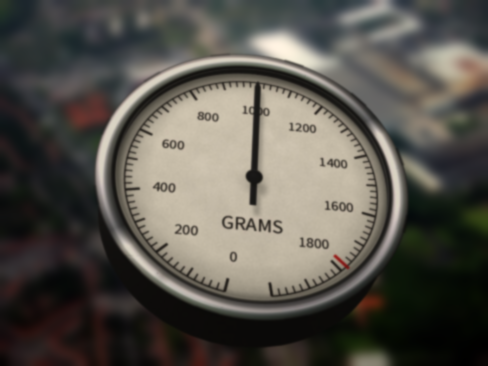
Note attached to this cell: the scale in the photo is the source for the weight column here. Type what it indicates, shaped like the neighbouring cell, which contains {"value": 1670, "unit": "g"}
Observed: {"value": 1000, "unit": "g"}
